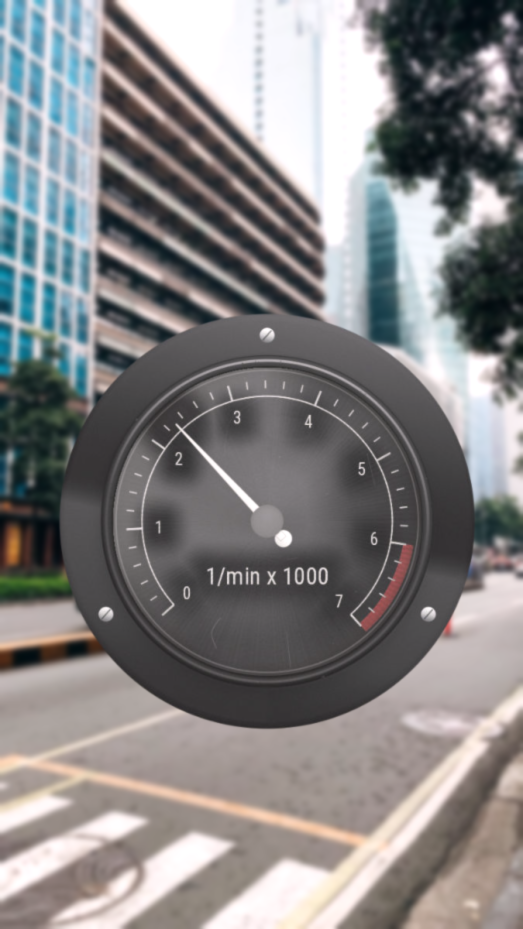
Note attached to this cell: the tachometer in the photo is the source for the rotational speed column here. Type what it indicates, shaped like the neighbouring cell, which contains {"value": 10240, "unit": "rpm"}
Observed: {"value": 2300, "unit": "rpm"}
